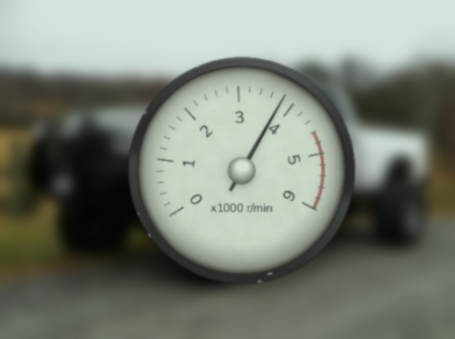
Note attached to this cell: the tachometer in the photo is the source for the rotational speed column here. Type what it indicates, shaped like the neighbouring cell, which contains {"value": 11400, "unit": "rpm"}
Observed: {"value": 3800, "unit": "rpm"}
